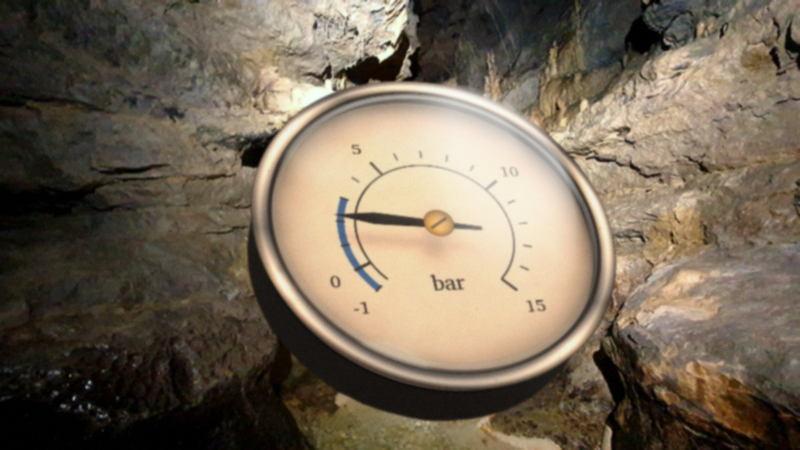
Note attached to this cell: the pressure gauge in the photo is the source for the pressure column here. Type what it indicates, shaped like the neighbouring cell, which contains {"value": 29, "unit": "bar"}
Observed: {"value": 2, "unit": "bar"}
